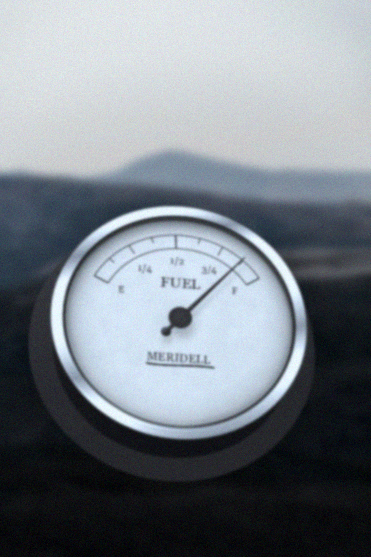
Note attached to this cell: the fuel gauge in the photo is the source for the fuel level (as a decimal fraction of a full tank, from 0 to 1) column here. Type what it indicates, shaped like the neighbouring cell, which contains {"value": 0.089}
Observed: {"value": 0.875}
